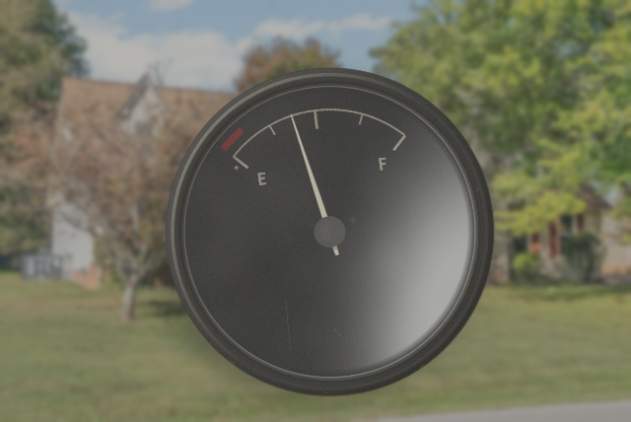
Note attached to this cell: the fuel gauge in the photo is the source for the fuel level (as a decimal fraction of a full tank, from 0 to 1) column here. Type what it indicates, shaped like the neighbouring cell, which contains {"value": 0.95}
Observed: {"value": 0.375}
